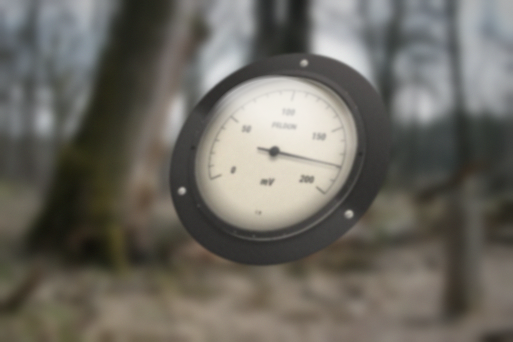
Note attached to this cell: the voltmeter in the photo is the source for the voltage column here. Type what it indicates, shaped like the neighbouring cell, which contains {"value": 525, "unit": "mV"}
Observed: {"value": 180, "unit": "mV"}
